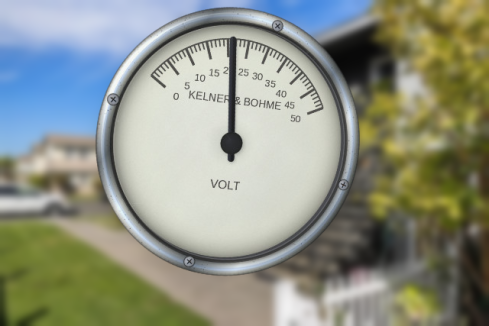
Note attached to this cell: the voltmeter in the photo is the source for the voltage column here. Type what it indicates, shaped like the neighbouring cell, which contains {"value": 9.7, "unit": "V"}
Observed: {"value": 21, "unit": "V"}
